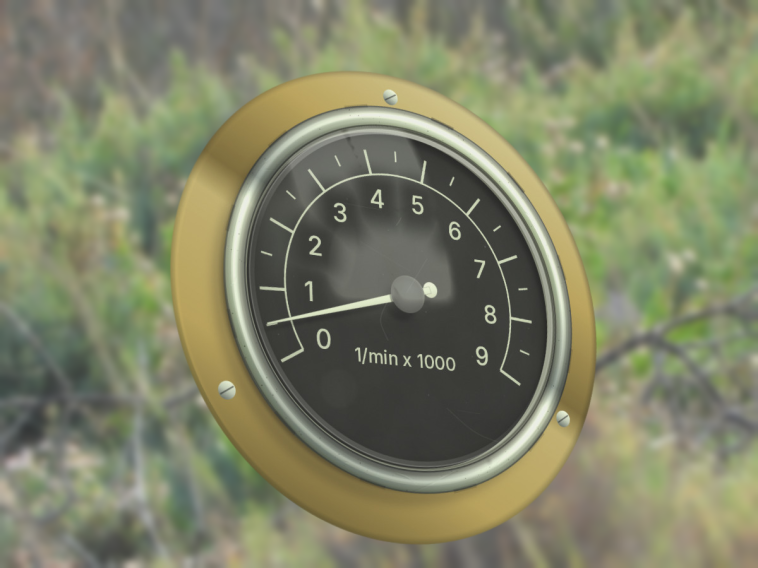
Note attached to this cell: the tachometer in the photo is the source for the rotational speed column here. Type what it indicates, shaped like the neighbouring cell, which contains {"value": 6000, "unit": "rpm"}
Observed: {"value": 500, "unit": "rpm"}
